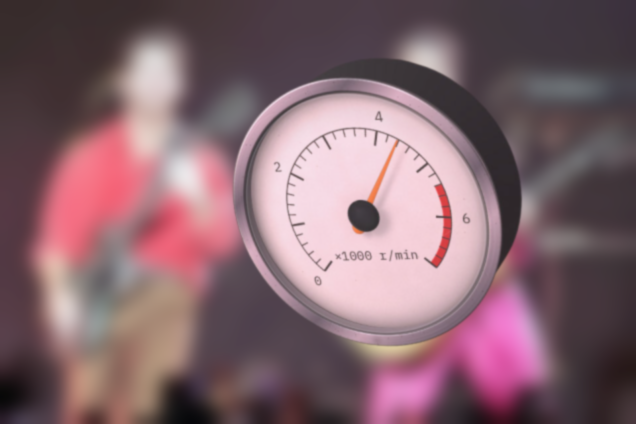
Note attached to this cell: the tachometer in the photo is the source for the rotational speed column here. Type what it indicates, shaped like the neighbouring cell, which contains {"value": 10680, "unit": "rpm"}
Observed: {"value": 4400, "unit": "rpm"}
